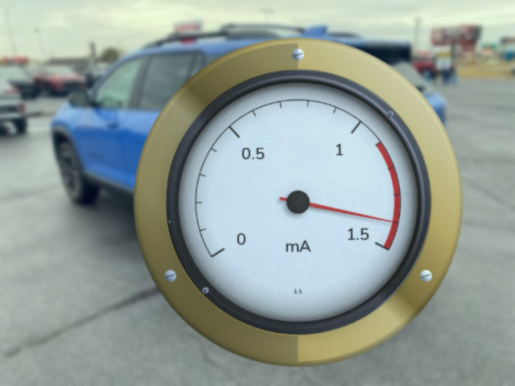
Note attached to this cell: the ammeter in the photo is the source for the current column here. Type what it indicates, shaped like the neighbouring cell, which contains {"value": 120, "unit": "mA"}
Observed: {"value": 1.4, "unit": "mA"}
